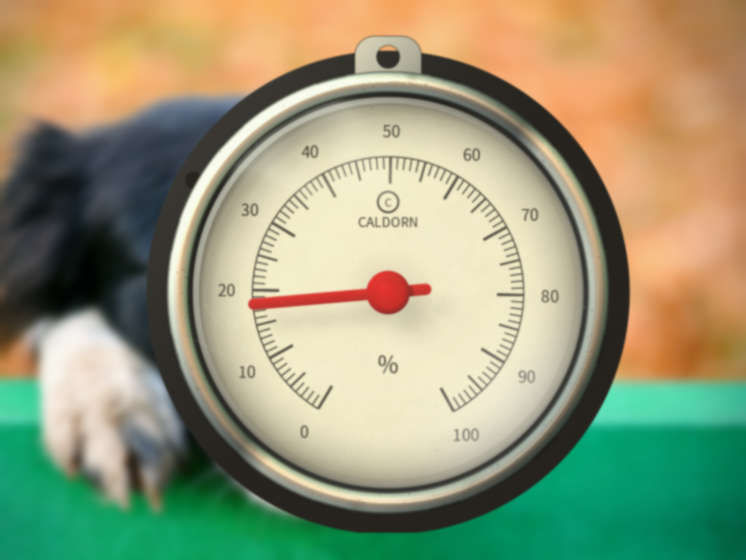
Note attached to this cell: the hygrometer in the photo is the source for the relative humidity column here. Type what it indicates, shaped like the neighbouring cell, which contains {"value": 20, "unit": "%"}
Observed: {"value": 18, "unit": "%"}
